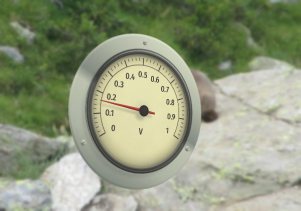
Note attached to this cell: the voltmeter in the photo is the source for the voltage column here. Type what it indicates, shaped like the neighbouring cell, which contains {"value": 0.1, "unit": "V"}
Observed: {"value": 0.16, "unit": "V"}
